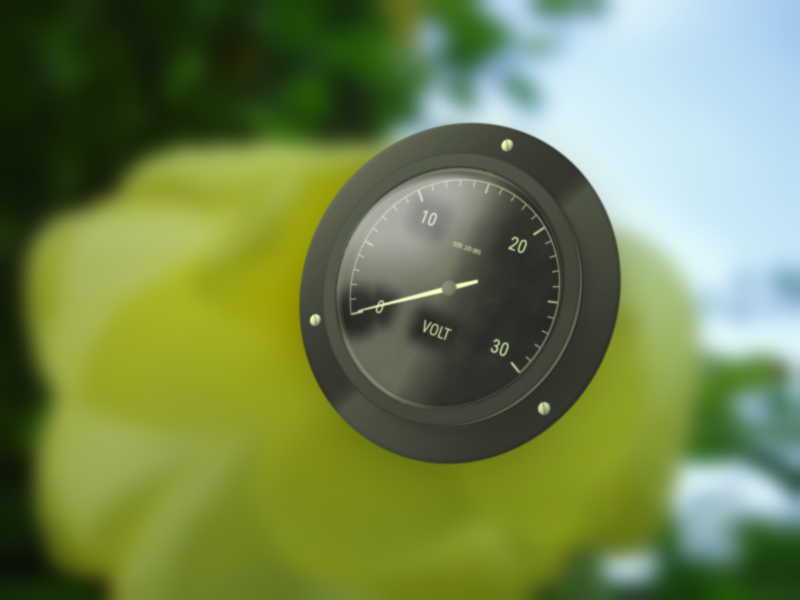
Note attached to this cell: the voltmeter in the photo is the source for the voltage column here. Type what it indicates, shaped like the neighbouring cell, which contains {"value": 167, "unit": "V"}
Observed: {"value": 0, "unit": "V"}
